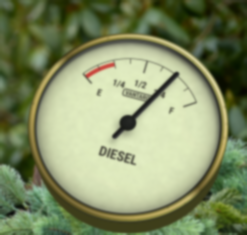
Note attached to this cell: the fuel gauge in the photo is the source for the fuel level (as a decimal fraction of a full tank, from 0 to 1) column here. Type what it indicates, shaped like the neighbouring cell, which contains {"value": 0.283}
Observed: {"value": 0.75}
